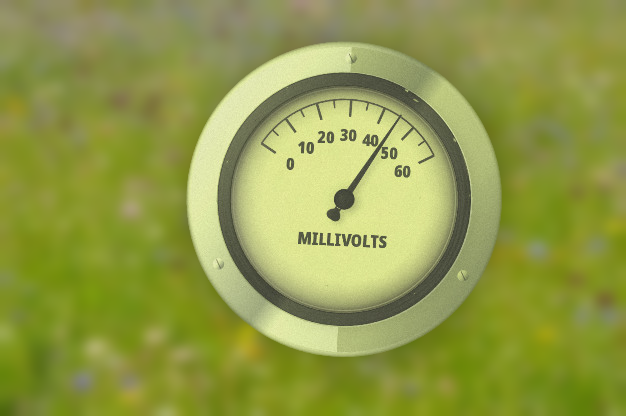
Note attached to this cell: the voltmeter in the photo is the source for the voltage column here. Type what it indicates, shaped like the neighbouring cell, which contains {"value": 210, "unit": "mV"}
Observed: {"value": 45, "unit": "mV"}
